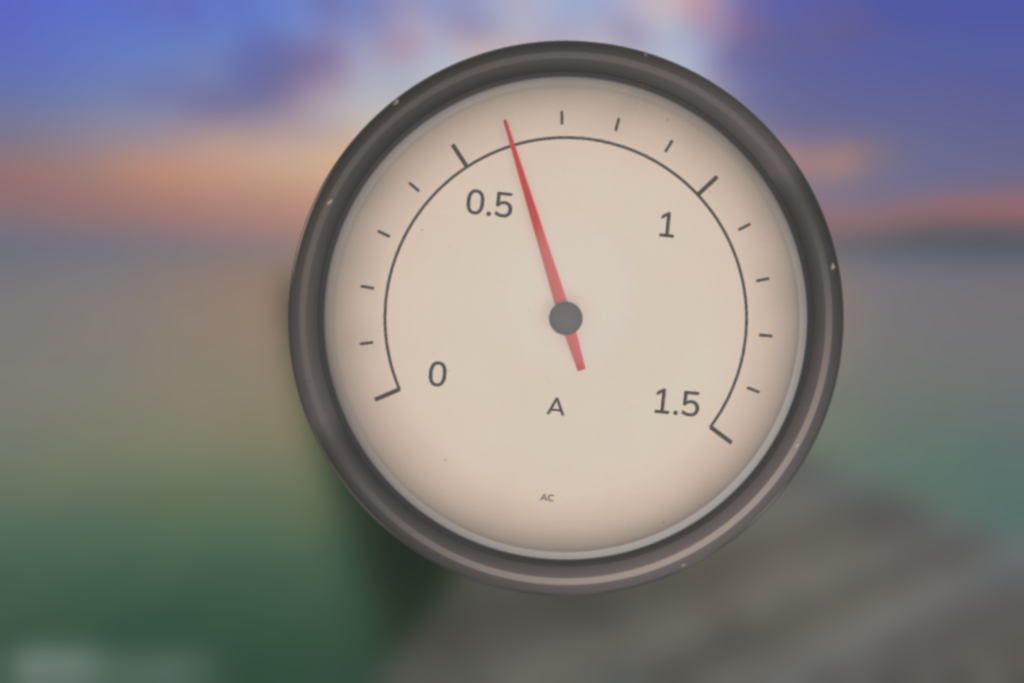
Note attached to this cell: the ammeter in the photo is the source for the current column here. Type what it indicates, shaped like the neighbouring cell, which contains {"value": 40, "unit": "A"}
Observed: {"value": 0.6, "unit": "A"}
